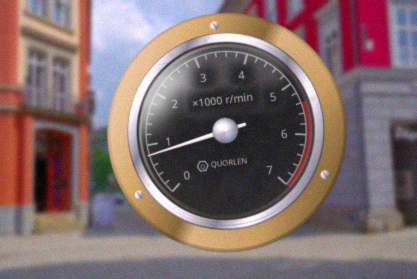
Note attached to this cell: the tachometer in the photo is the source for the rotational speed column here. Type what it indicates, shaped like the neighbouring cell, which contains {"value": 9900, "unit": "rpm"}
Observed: {"value": 800, "unit": "rpm"}
